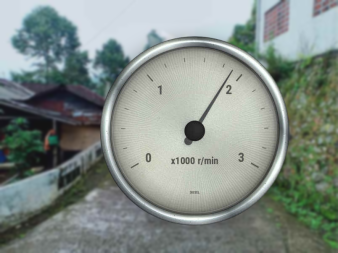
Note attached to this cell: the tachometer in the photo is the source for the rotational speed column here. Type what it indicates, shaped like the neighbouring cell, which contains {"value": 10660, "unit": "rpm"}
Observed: {"value": 1900, "unit": "rpm"}
